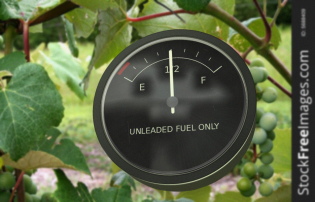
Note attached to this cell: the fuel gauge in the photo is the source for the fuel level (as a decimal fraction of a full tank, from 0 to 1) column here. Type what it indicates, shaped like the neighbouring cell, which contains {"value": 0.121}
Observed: {"value": 0.5}
